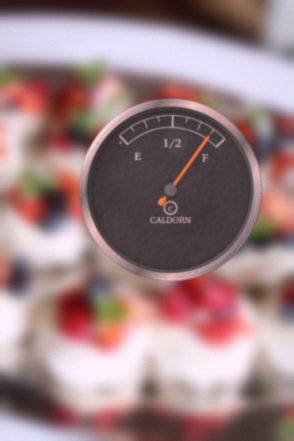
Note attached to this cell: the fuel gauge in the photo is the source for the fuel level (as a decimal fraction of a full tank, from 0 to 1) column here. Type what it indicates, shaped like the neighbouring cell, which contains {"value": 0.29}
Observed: {"value": 0.875}
